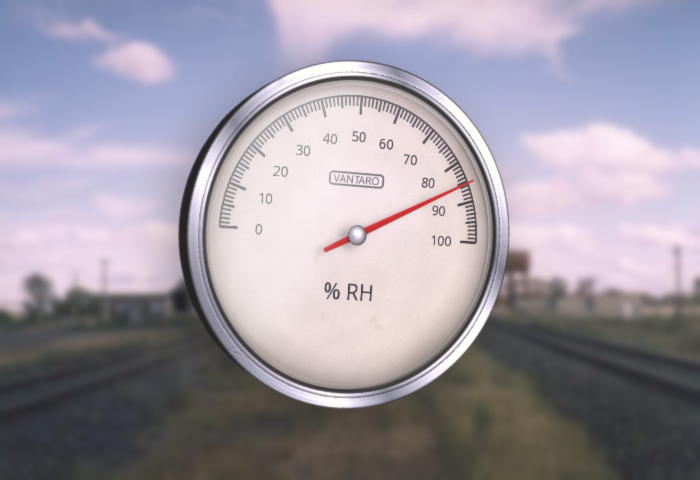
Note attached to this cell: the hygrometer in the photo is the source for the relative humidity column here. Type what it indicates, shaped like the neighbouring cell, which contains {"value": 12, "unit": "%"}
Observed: {"value": 85, "unit": "%"}
